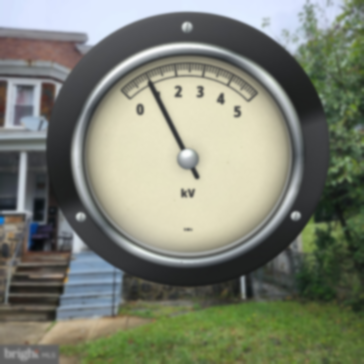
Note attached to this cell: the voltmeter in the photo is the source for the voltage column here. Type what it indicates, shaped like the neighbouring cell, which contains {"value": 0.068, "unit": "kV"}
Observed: {"value": 1, "unit": "kV"}
